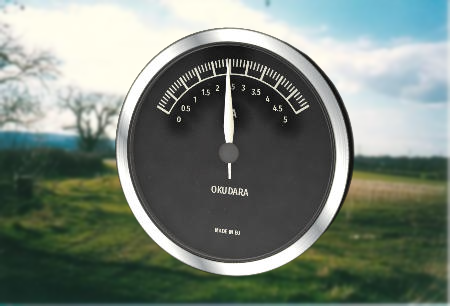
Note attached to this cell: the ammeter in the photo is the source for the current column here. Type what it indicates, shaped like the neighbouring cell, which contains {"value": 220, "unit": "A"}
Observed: {"value": 2.5, "unit": "A"}
